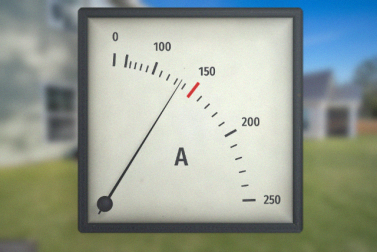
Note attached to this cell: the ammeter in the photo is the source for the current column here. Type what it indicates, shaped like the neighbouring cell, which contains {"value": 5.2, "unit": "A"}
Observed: {"value": 135, "unit": "A"}
